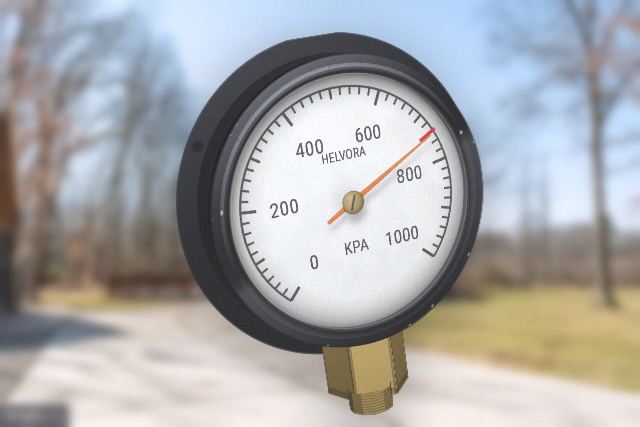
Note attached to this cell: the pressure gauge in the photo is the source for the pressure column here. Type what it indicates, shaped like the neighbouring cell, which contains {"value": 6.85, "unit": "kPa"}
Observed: {"value": 740, "unit": "kPa"}
